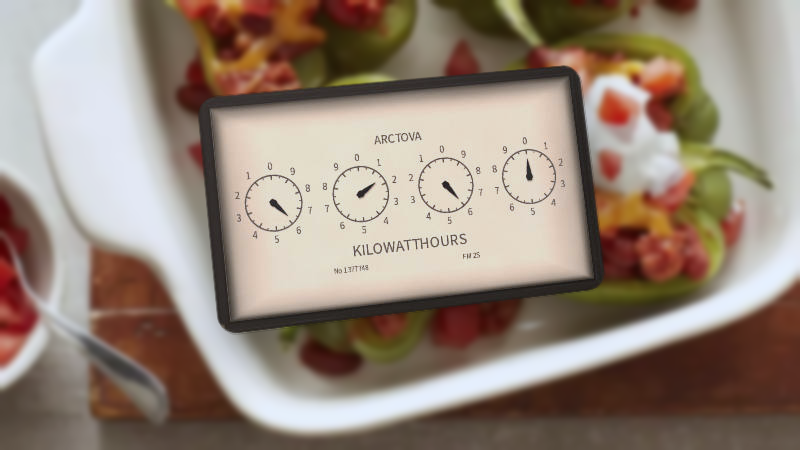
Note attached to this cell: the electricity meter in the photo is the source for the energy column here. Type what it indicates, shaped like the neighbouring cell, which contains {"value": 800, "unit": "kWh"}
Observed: {"value": 6160, "unit": "kWh"}
